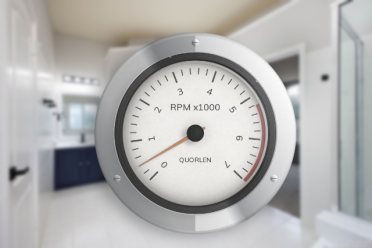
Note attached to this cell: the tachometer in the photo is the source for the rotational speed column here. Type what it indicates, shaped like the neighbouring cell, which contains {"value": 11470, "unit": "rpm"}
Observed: {"value": 400, "unit": "rpm"}
